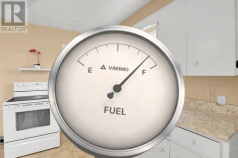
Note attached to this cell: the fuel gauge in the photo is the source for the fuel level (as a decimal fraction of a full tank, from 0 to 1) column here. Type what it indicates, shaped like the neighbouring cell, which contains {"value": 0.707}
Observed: {"value": 0.875}
